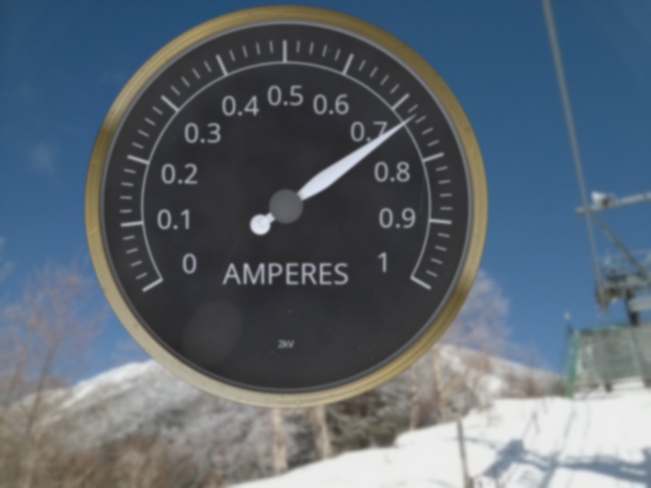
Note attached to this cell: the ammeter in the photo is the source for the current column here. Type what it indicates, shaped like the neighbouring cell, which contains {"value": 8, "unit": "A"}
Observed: {"value": 0.73, "unit": "A"}
